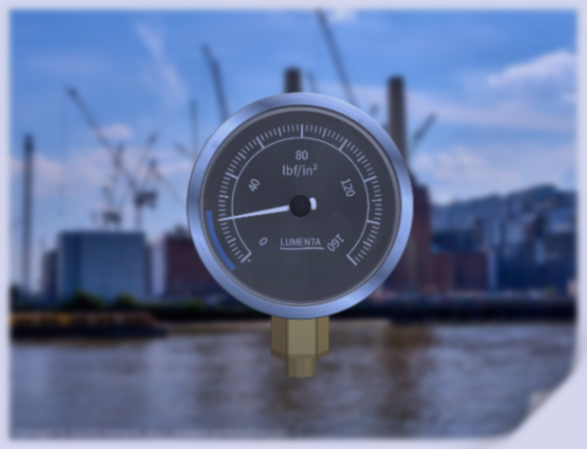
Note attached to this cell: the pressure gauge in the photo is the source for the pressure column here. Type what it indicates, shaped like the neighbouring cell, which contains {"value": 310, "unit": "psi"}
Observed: {"value": 20, "unit": "psi"}
